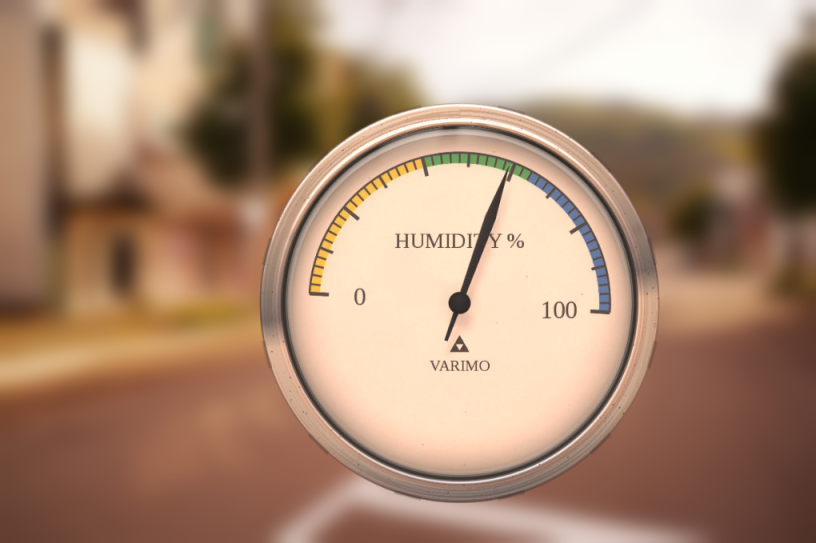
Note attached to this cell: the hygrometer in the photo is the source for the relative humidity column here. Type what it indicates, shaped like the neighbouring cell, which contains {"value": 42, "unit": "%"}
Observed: {"value": 59, "unit": "%"}
